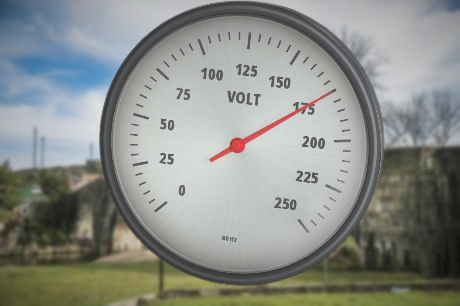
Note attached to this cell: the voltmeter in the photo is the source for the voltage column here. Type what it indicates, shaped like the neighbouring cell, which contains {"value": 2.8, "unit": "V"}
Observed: {"value": 175, "unit": "V"}
